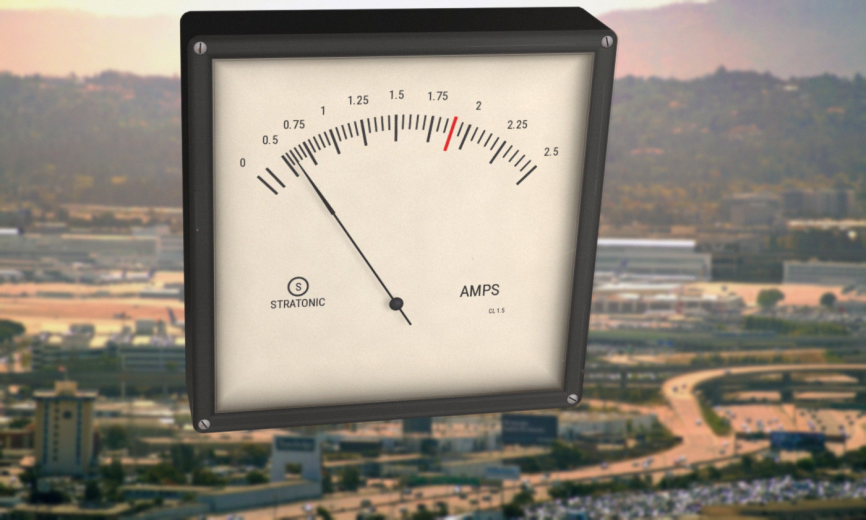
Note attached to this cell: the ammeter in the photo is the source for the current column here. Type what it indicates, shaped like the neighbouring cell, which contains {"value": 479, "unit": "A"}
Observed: {"value": 0.6, "unit": "A"}
